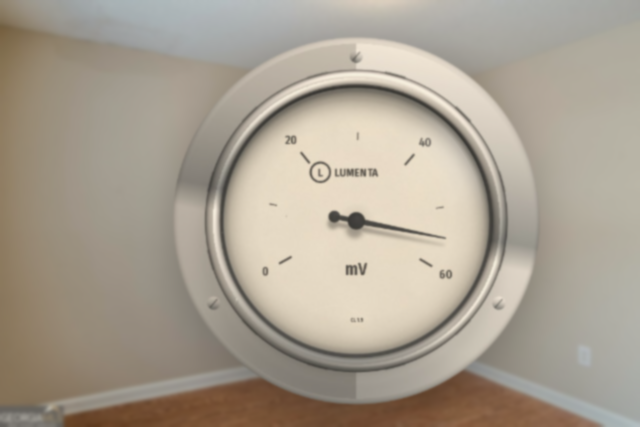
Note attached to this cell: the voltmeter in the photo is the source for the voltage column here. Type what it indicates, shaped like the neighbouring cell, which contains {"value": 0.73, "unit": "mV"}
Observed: {"value": 55, "unit": "mV"}
